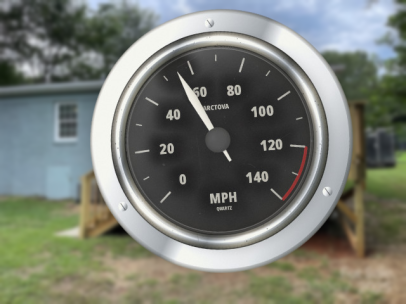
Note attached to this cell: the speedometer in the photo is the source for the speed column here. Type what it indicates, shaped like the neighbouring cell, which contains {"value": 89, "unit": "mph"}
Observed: {"value": 55, "unit": "mph"}
